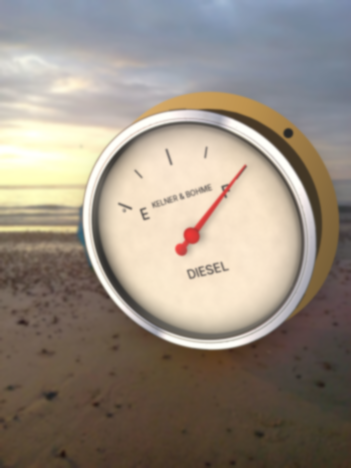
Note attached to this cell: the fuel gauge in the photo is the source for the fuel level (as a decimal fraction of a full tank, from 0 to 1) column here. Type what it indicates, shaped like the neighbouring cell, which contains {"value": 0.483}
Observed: {"value": 1}
